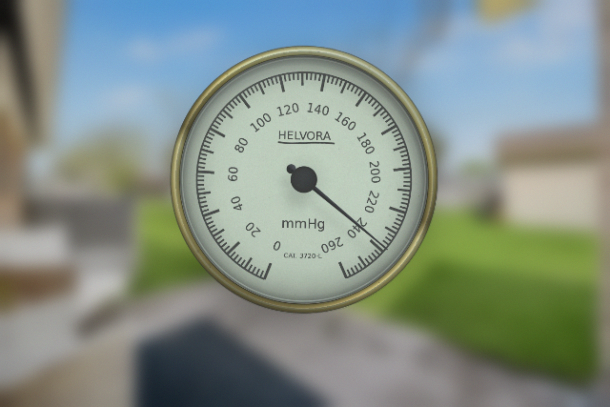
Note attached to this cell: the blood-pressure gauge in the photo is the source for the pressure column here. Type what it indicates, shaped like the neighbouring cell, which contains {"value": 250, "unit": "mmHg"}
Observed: {"value": 238, "unit": "mmHg"}
